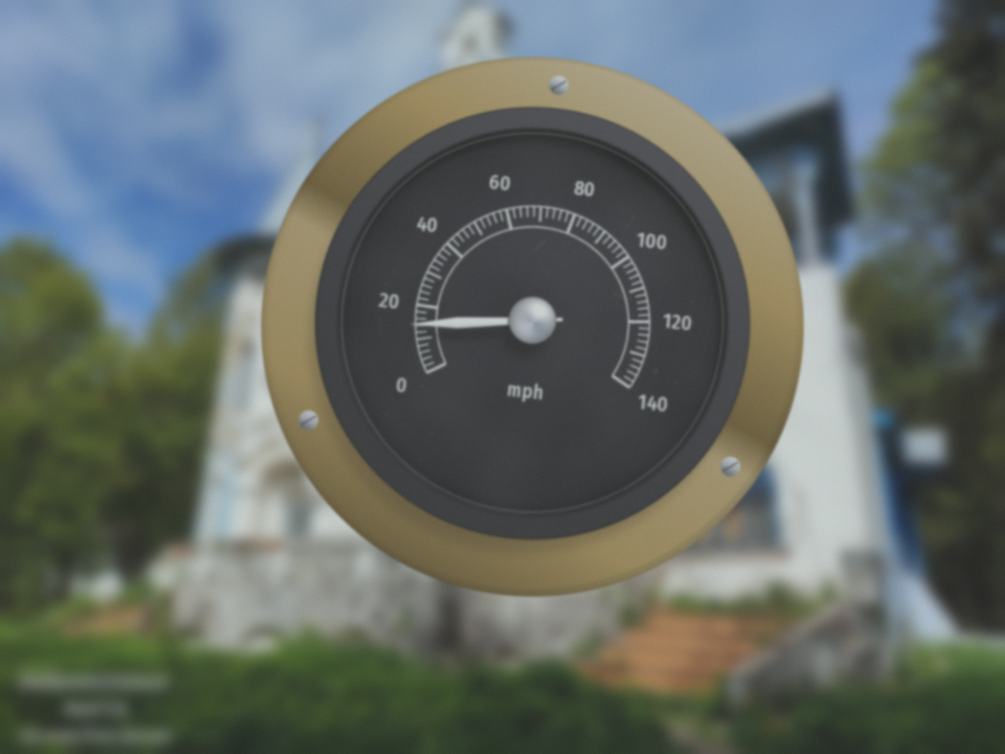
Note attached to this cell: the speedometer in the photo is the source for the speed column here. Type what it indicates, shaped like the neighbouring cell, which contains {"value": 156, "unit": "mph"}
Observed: {"value": 14, "unit": "mph"}
